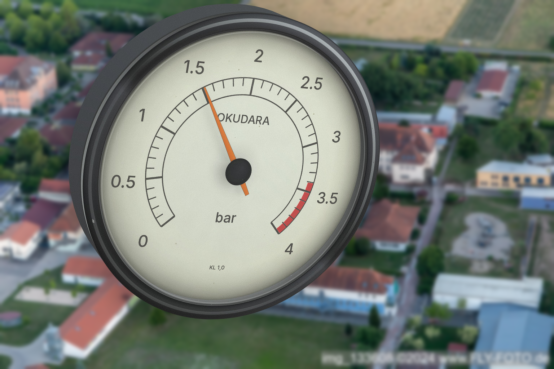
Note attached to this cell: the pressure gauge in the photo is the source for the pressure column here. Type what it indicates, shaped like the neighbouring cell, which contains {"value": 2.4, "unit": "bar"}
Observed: {"value": 1.5, "unit": "bar"}
